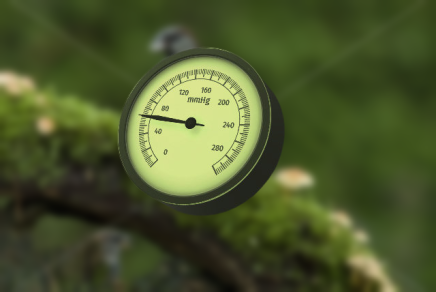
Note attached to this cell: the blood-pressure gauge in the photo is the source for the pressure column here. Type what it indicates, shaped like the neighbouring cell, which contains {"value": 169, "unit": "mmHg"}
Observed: {"value": 60, "unit": "mmHg"}
